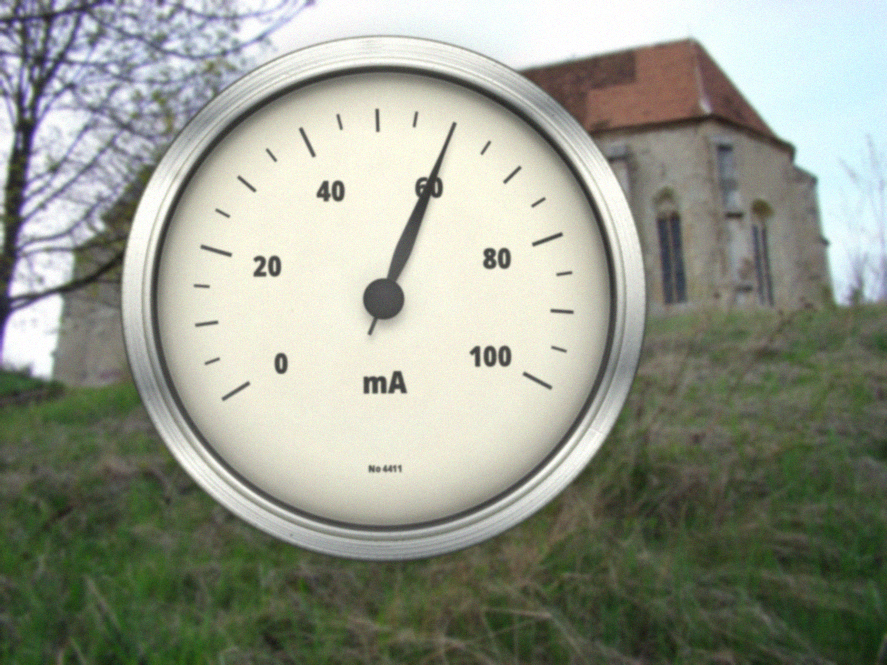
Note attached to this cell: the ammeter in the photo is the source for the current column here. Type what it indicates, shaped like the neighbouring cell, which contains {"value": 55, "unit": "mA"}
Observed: {"value": 60, "unit": "mA"}
